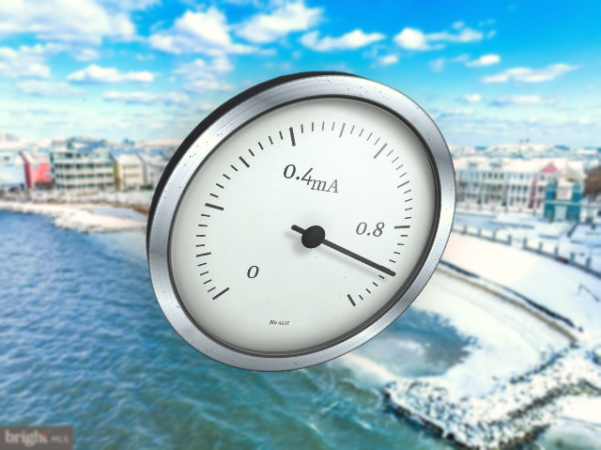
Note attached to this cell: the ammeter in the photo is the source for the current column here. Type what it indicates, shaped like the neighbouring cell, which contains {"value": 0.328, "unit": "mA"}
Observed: {"value": 0.9, "unit": "mA"}
